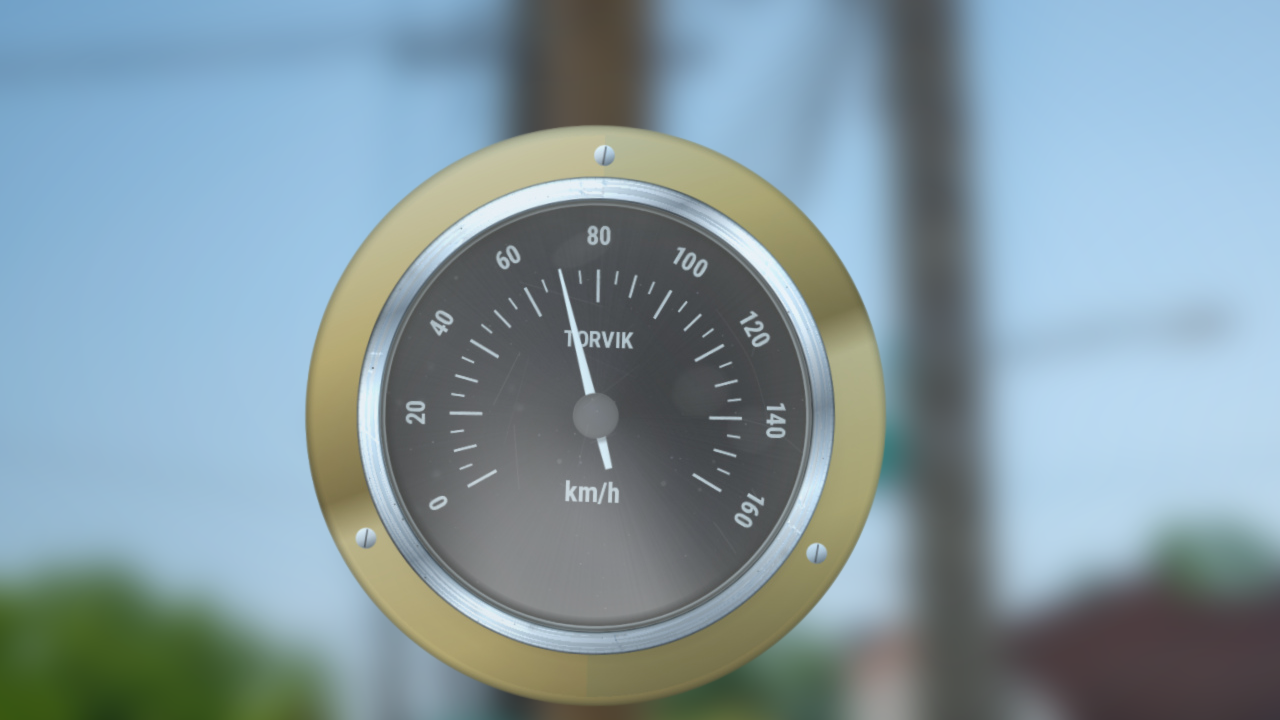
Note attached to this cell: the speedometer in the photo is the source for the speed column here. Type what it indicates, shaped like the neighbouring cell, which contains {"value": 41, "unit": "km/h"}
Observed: {"value": 70, "unit": "km/h"}
